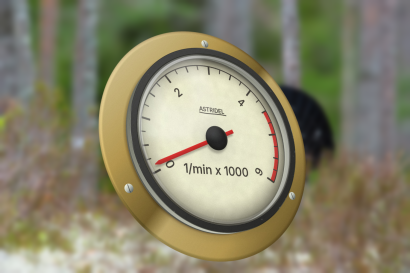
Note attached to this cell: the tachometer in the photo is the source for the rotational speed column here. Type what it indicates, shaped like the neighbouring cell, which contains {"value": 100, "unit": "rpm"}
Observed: {"value": 125, "unit": "rpm"}
